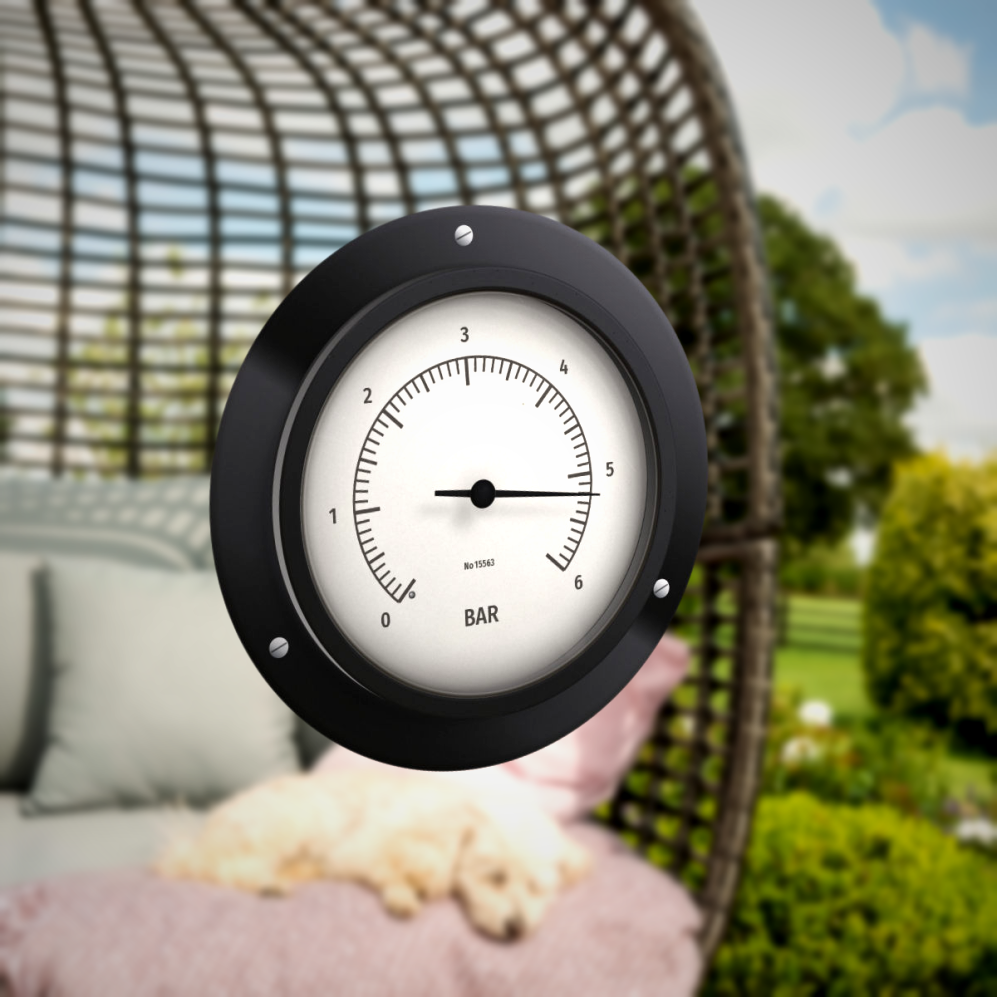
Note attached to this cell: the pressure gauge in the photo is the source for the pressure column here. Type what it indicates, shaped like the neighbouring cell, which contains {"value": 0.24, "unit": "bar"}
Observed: {"value": 5.2, "unit": "bar"}
